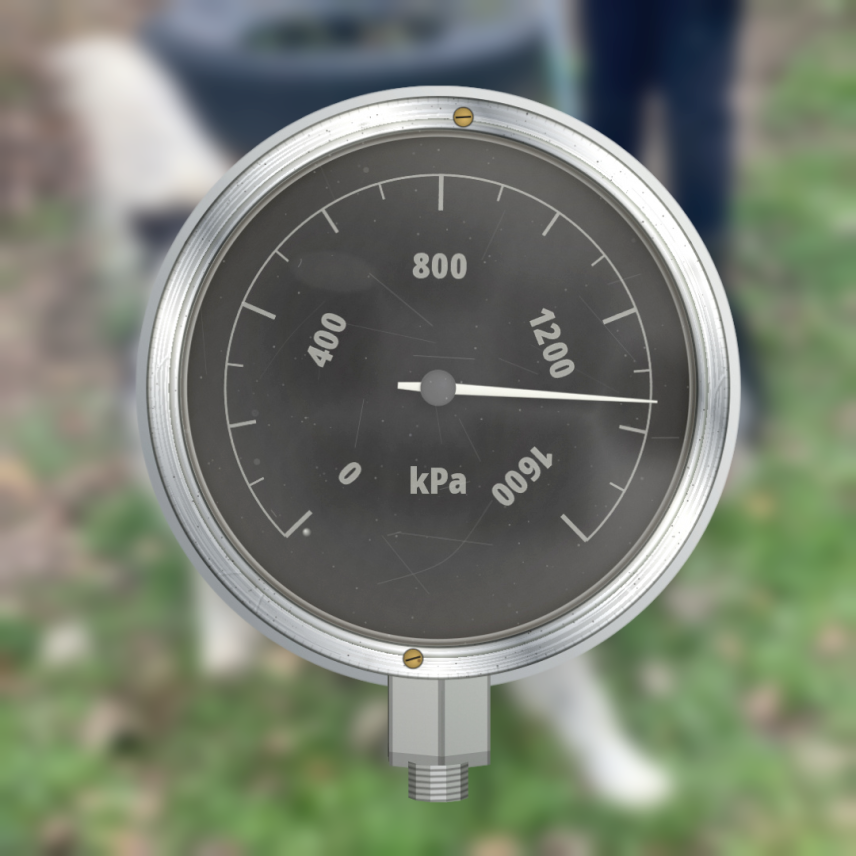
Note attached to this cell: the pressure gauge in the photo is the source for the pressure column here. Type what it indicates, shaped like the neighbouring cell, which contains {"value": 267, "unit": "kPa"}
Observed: {"value": 1350, "unit": "kPa"}
